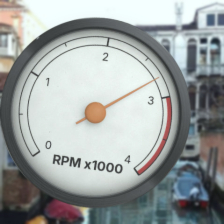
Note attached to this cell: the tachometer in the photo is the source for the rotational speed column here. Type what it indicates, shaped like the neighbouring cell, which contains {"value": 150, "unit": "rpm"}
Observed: {"value": 2750, "unit": "rpm"}
